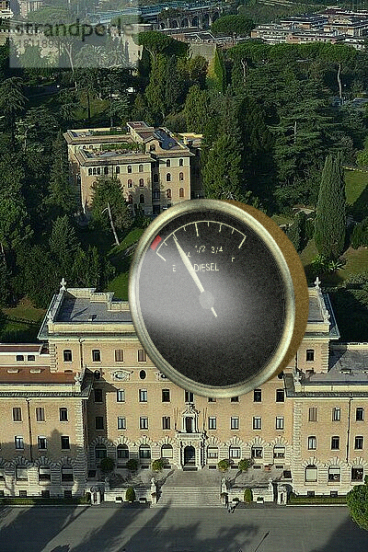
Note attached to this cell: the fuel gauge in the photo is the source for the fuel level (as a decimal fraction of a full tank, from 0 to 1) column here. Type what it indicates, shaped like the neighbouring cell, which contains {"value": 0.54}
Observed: {"value": 0.25}
